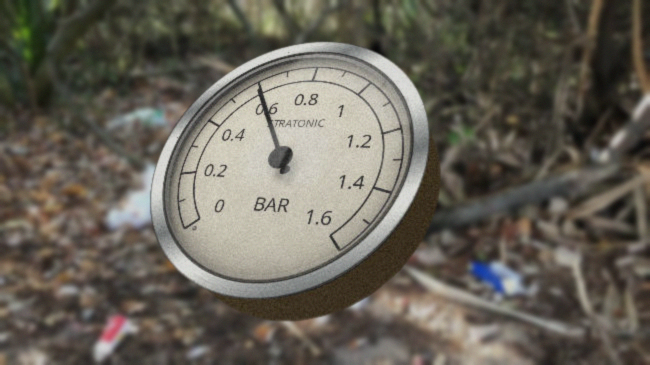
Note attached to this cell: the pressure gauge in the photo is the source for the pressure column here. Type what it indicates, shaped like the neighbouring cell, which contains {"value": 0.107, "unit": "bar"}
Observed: {"value": 0.6, "unit": "bar"}
